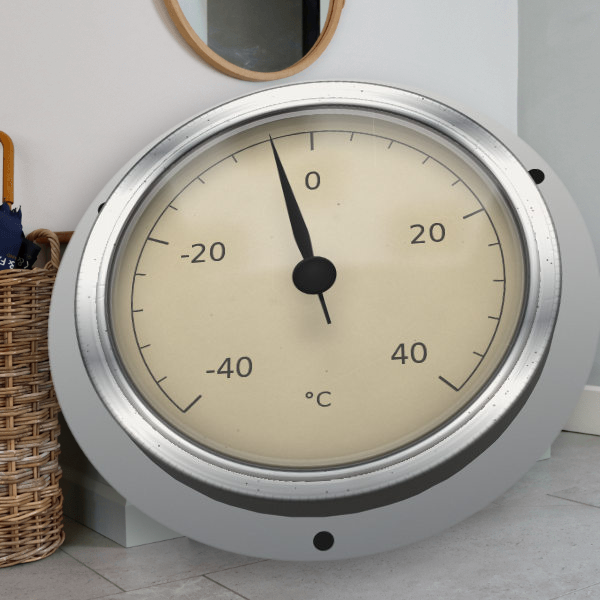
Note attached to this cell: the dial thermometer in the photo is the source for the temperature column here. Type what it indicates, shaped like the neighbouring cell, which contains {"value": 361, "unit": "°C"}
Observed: {"value": -4, "unit": "°C"}
